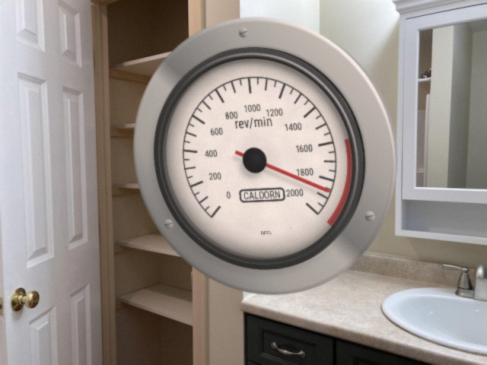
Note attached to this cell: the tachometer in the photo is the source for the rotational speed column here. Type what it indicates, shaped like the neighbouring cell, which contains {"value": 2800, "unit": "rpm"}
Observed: {"value": 1850, "unit": "rpm"}
